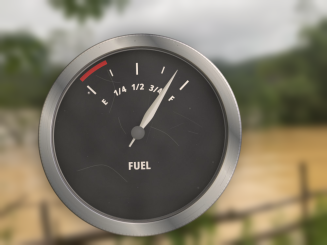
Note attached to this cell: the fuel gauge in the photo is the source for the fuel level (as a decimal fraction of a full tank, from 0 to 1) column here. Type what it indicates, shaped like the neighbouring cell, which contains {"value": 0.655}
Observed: {"value": 0.875}
